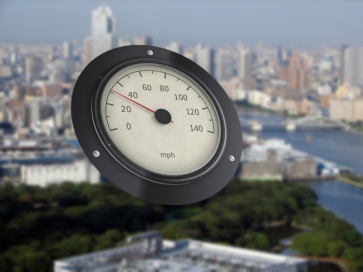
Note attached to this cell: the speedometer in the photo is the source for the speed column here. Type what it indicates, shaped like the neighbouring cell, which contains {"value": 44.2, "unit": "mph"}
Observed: {"value": 30, "unit": "mph"}
